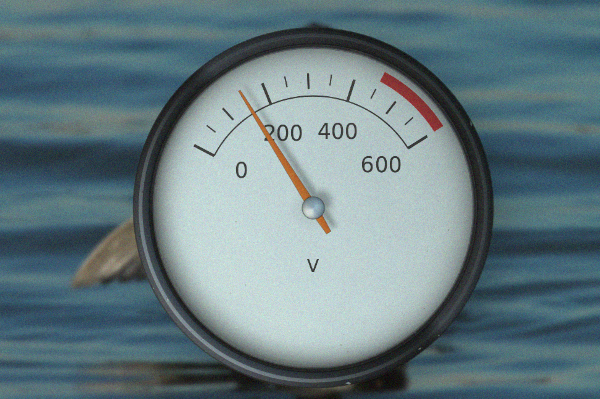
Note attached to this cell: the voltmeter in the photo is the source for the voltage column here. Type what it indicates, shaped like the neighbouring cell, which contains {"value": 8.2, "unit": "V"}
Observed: {"value": 150, "unit": "V"}
